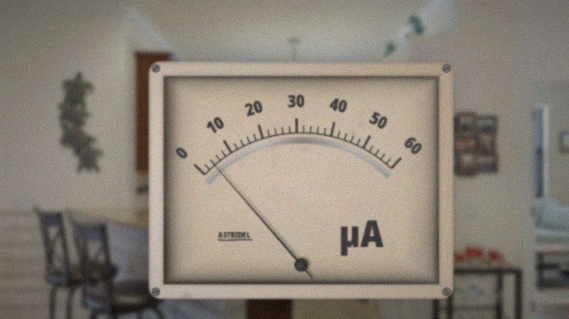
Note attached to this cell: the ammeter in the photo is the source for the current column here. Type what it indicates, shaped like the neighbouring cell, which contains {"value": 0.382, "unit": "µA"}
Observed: {"value": 4, "unit": "µA"}
